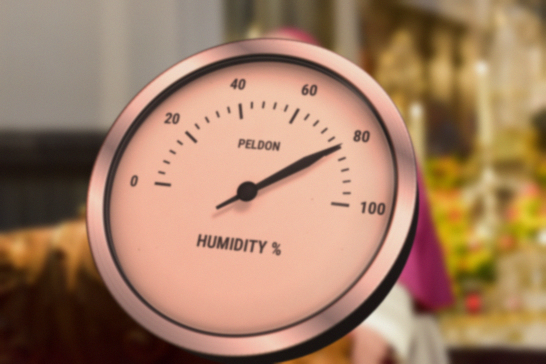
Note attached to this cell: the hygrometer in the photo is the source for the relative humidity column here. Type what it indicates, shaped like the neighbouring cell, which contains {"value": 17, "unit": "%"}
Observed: {"value": 80, "unit": "%"}
